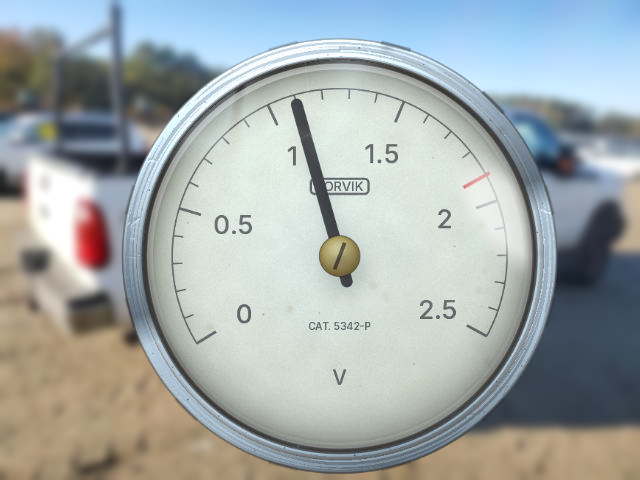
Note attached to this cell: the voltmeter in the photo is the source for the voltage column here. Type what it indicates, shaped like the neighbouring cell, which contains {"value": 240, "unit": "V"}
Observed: {"value": 1.1, "unit": "V"}
